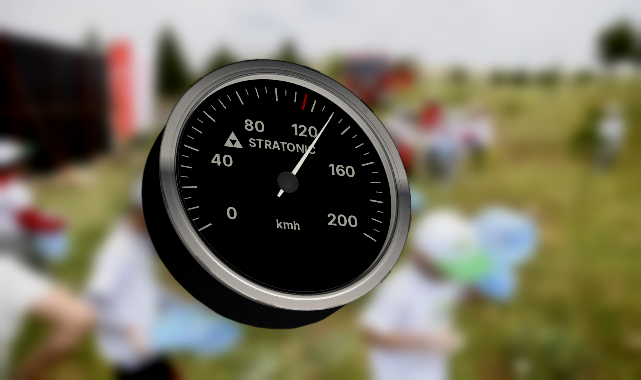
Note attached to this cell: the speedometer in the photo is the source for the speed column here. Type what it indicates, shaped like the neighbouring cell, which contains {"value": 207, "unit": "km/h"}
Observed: {"value": 130, "unit": "km/h"}
